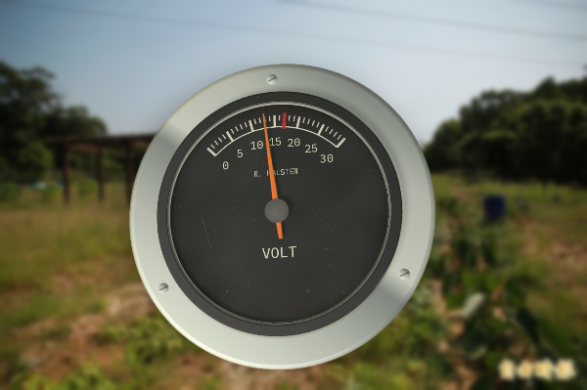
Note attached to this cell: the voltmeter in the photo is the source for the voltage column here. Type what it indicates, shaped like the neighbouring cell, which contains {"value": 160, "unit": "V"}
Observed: {"value": 13, "unit": "V"}
